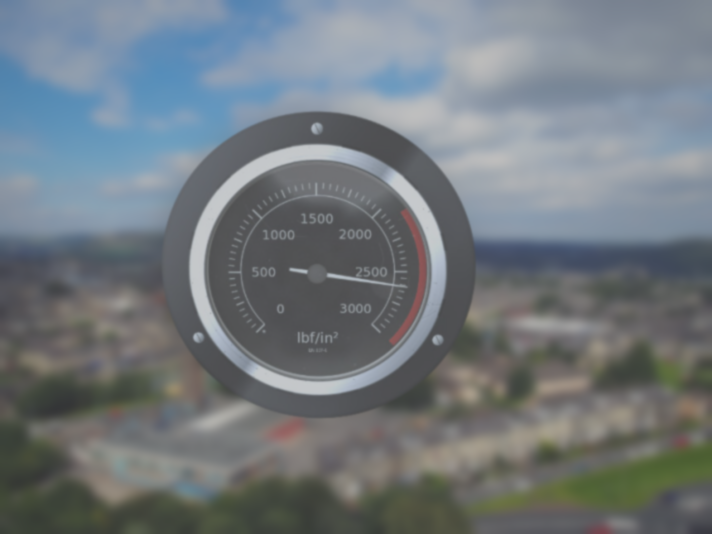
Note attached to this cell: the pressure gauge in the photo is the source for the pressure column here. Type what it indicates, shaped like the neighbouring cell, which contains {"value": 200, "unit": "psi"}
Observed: {"value": 2600, "unit": "psi"}
